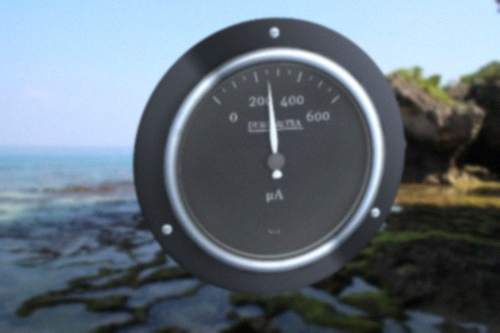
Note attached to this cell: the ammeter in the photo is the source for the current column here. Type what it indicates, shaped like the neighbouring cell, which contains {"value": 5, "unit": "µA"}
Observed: {"value": 250, "unit": "µA"}
